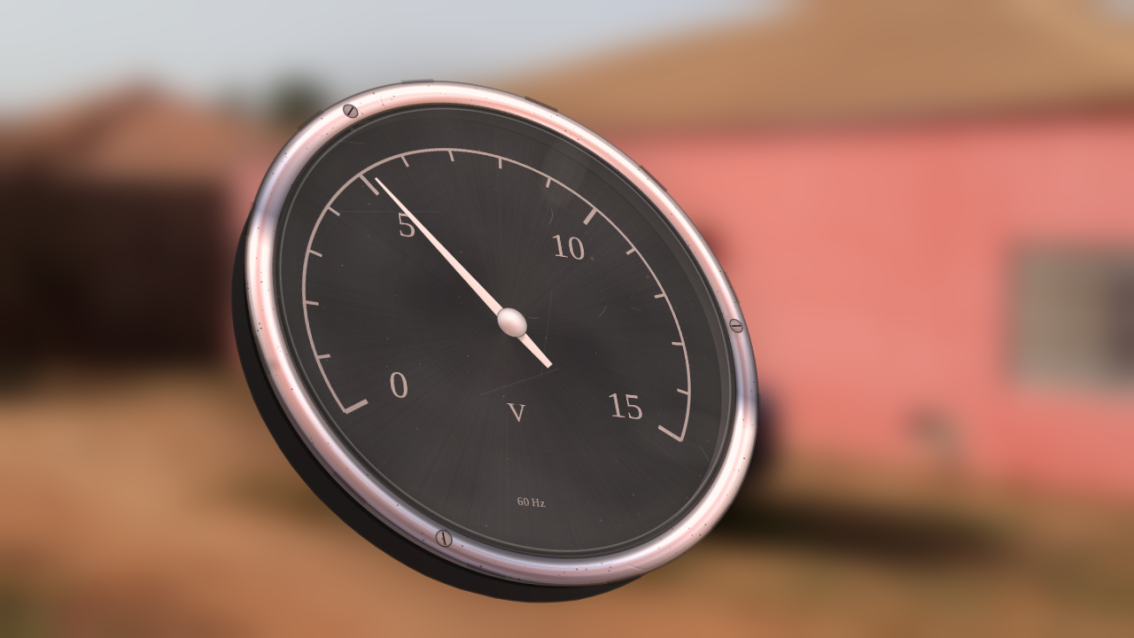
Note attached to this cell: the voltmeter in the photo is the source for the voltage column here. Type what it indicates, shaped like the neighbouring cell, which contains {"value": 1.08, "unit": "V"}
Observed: {"value": 5, "unit": "V"}
